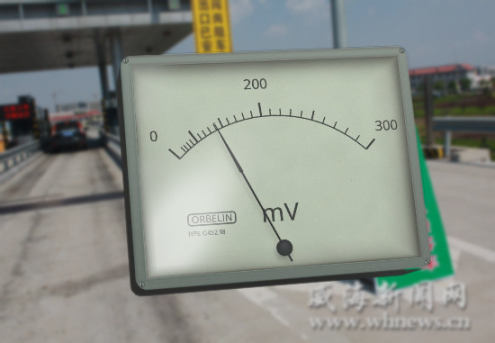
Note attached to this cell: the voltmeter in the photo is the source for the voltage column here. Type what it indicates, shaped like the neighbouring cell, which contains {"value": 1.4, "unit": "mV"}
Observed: {"value": 140, "unit": "mV"}
